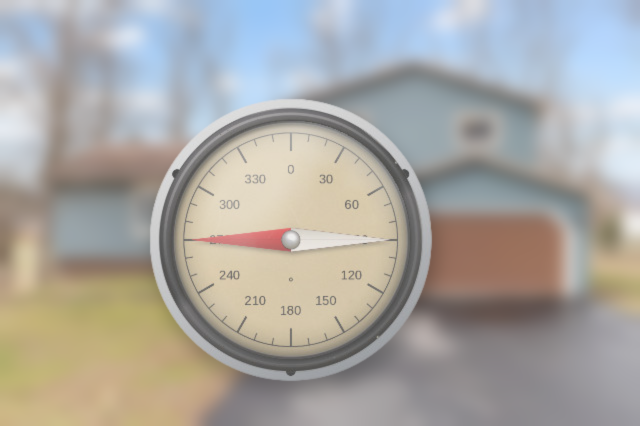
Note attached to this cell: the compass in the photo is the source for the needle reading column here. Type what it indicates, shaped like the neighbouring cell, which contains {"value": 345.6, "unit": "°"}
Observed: {"value": 270, "unit": "°"}
